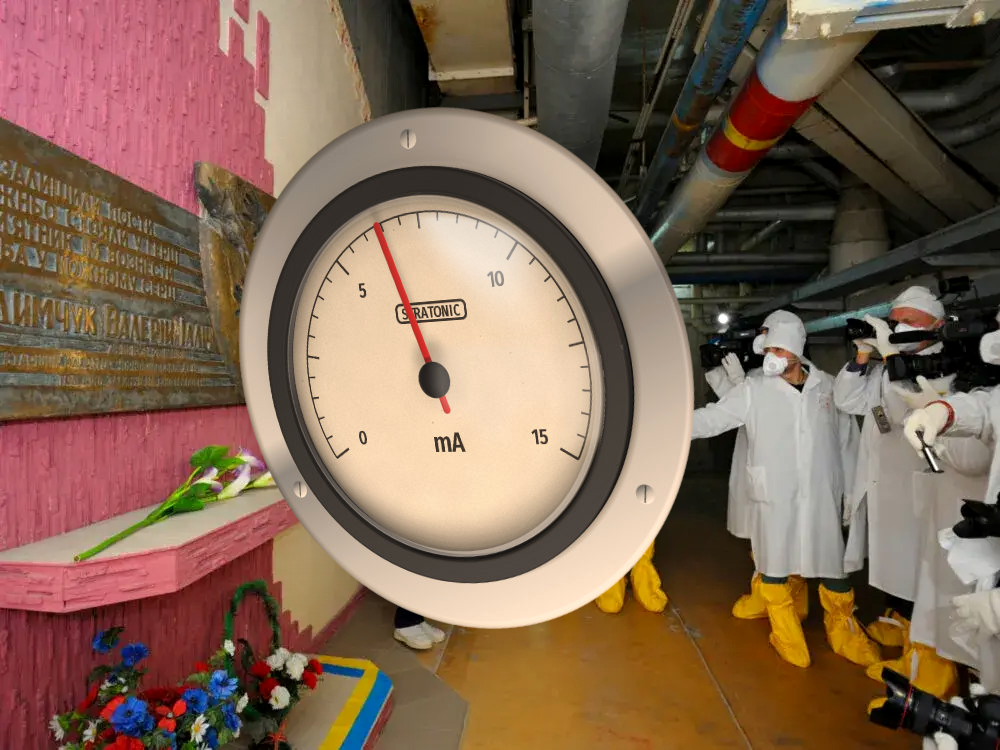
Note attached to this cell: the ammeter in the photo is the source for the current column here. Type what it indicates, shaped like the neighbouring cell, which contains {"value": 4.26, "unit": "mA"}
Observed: {"value": 6.5, "unit": "mA"}
